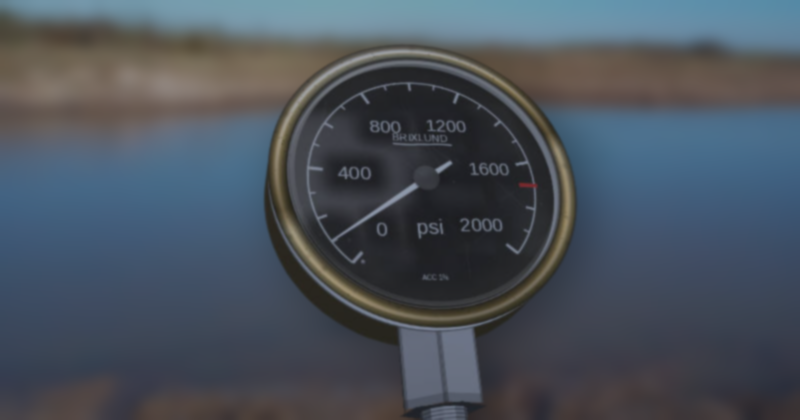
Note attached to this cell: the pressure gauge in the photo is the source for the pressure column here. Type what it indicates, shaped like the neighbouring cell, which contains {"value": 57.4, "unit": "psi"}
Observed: {"value": 100, "unit": "psi"}
